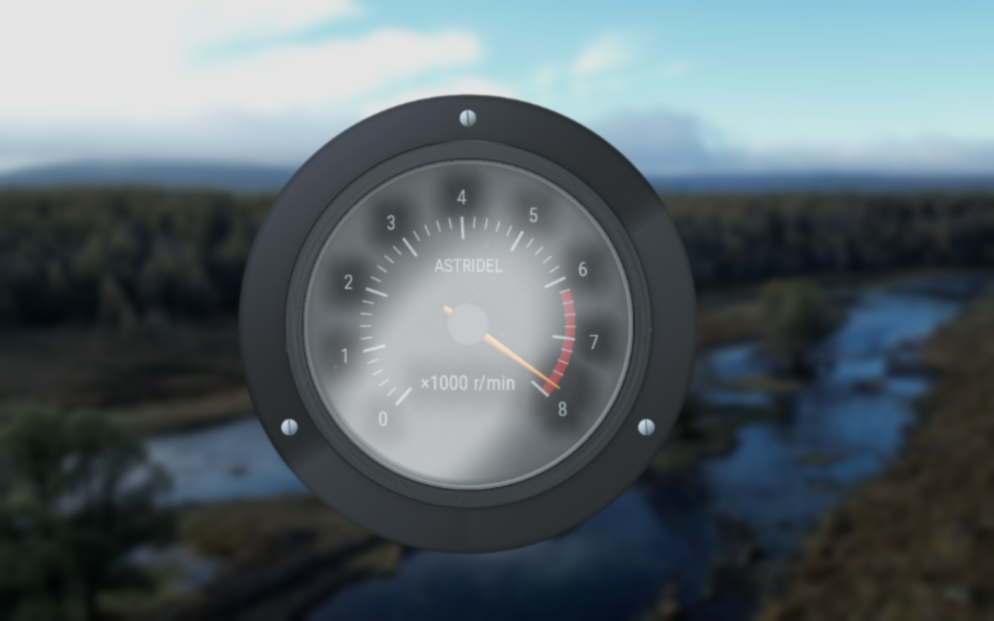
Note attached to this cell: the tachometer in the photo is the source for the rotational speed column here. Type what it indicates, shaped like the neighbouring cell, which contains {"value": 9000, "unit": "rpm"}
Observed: {"value": 7800, "unit": "rpm"}
